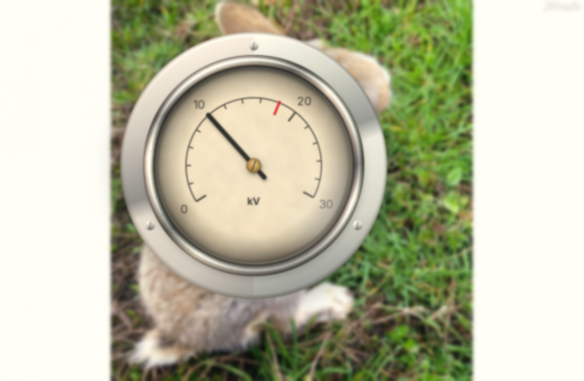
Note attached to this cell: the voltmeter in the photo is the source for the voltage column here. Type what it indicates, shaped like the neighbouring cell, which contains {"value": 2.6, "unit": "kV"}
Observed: {"value": 10, "unit": "kV"}
